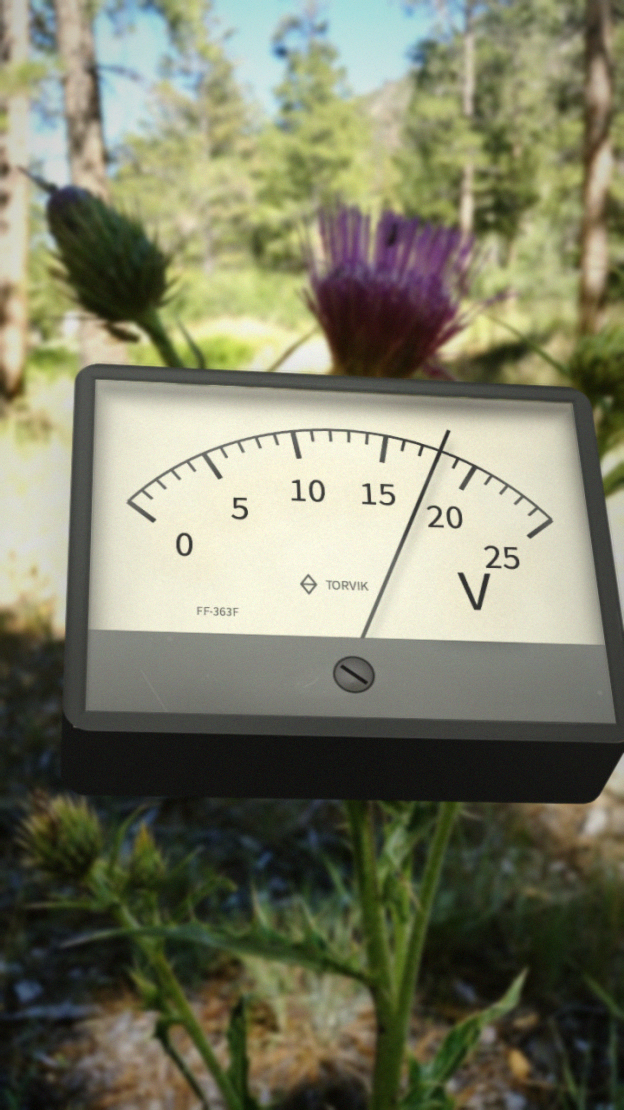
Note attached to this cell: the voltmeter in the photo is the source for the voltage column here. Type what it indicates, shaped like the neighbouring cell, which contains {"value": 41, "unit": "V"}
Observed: {"value": 18, "unit": "V"}
